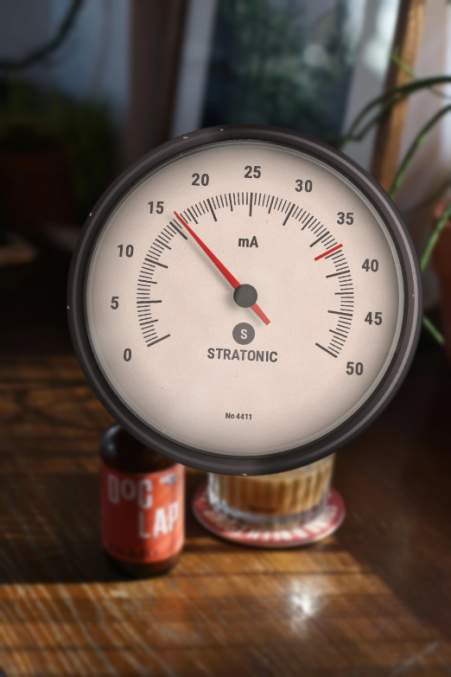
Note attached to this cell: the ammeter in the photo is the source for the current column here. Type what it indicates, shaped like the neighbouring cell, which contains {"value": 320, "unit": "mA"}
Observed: {"value": 16, "unit": "mA"}
